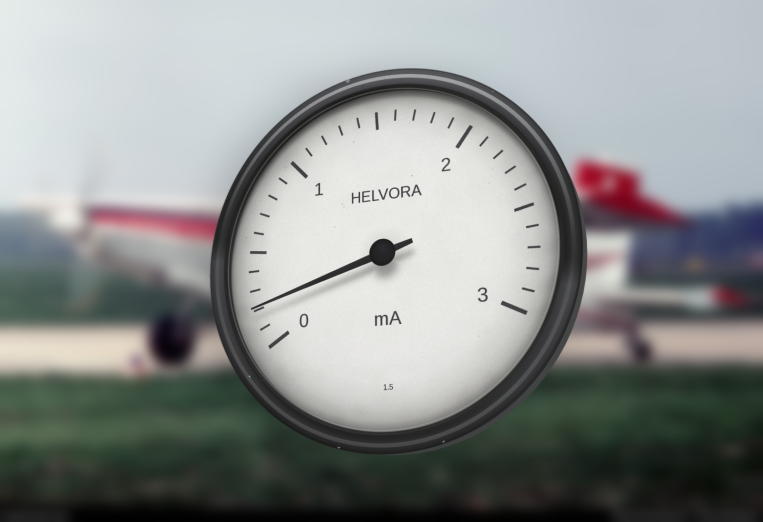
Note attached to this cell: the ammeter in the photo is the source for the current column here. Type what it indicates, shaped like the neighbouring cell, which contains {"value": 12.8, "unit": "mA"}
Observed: {"value": 0.2, "unit": "mA"}
